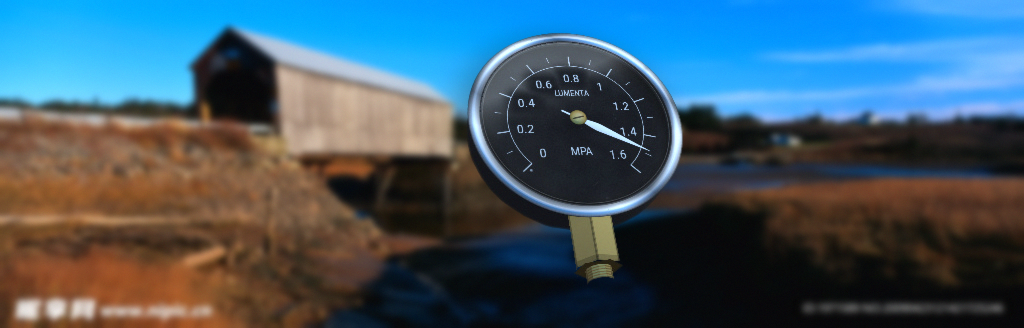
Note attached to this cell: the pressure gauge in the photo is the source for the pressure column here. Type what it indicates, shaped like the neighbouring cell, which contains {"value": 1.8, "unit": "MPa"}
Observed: {"value": 1.5, "unit": "MPa"}
